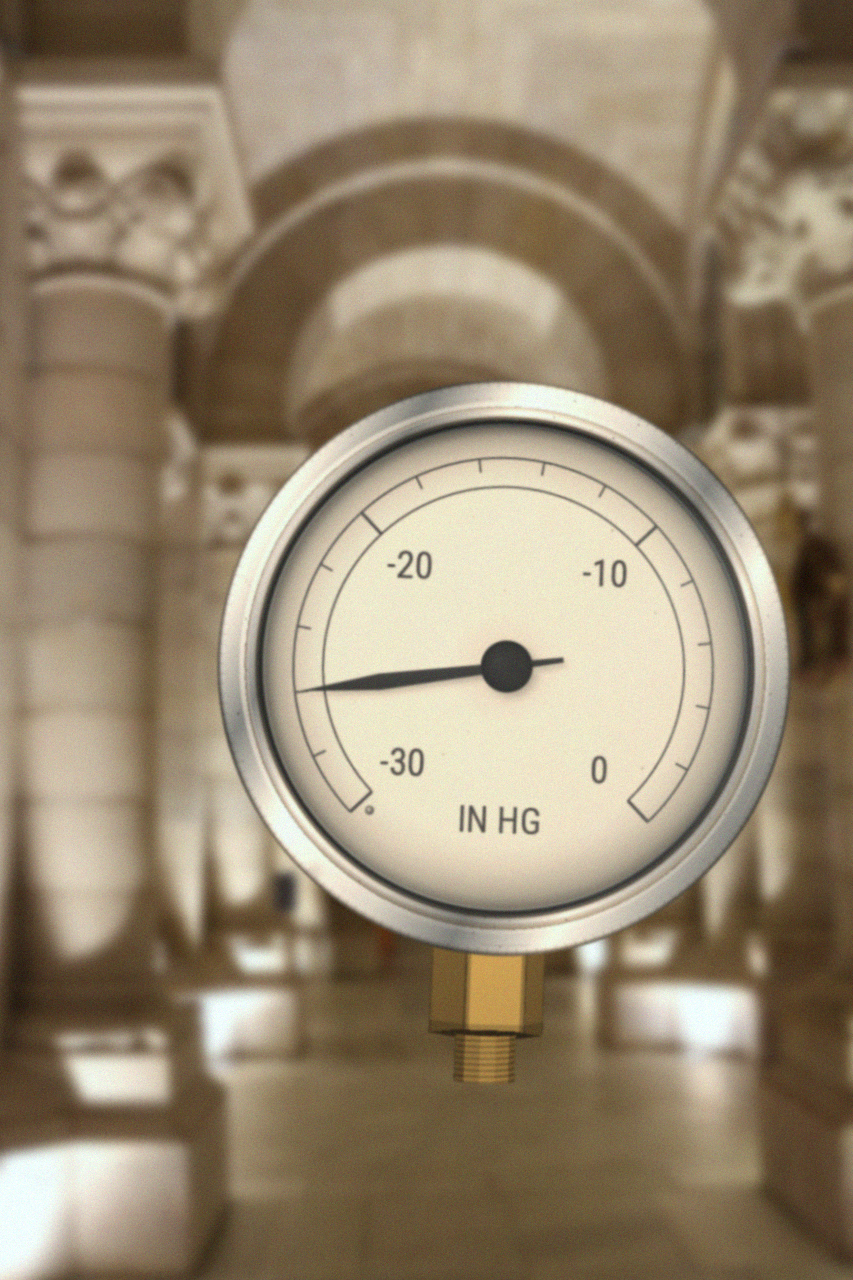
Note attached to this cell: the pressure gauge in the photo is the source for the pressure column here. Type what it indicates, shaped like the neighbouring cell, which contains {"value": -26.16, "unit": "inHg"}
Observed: {"value": -26, "unit": "inHg"}
